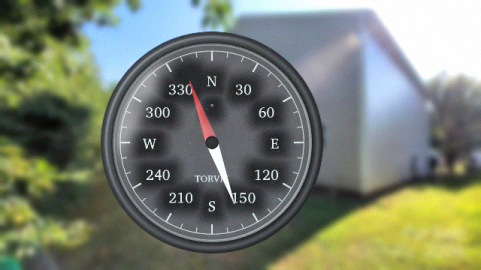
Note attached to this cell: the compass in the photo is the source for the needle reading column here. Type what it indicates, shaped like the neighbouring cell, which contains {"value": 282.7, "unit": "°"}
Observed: {"value": 340, "unit": "°"}
